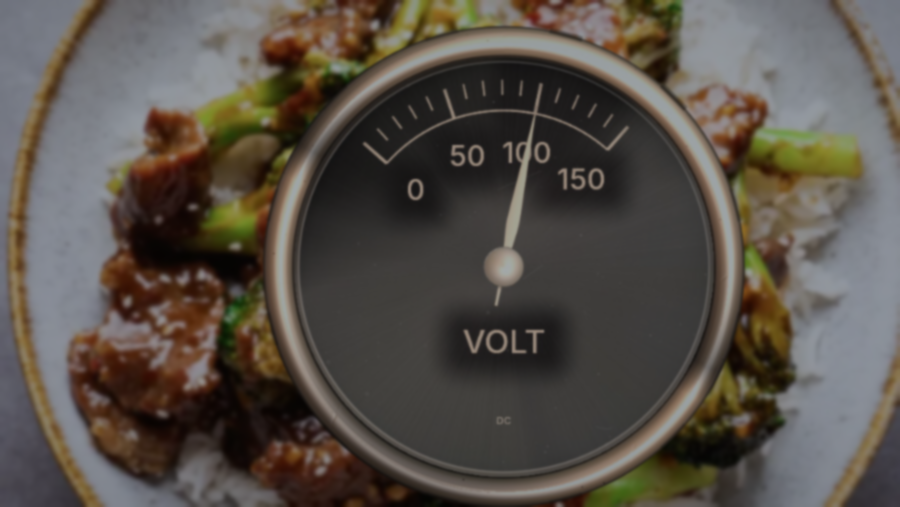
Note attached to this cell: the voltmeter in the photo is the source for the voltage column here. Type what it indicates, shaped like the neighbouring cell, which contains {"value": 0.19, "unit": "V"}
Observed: {"value": 100, "unit": "V"}
